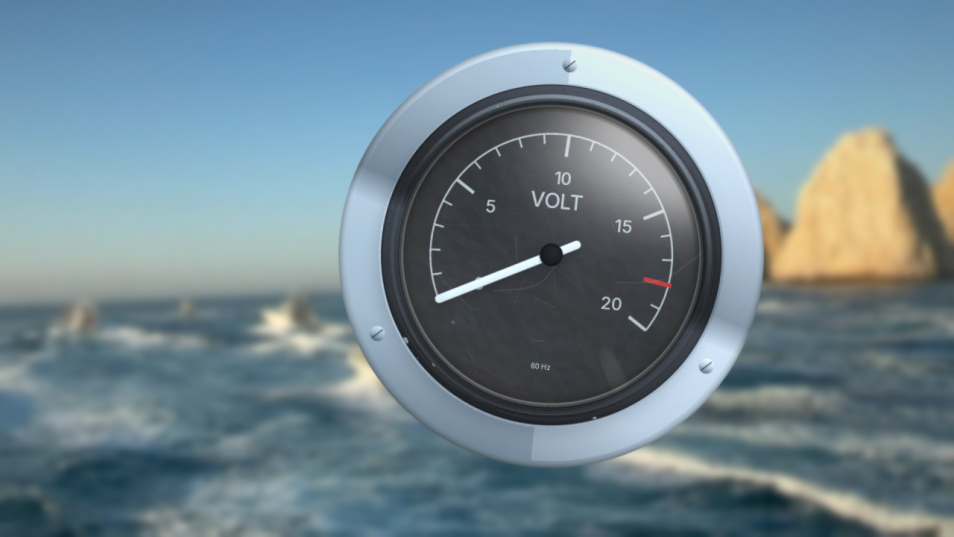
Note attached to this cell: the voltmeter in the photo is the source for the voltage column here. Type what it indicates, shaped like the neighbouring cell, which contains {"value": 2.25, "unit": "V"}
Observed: {"value": 0, "unit": "V"}
